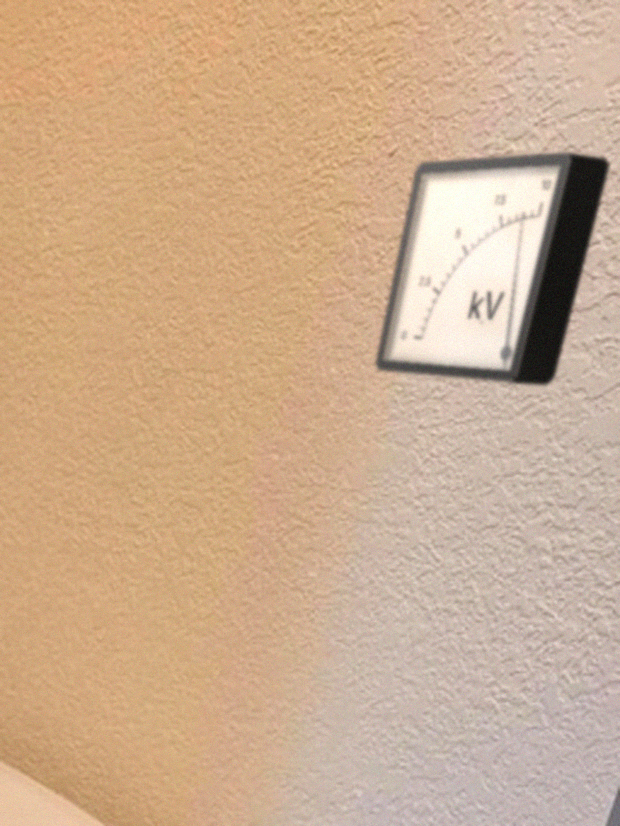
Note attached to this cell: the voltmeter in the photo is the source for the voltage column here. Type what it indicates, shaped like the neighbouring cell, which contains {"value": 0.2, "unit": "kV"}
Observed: {"value": 9, "unit": "kV"}
